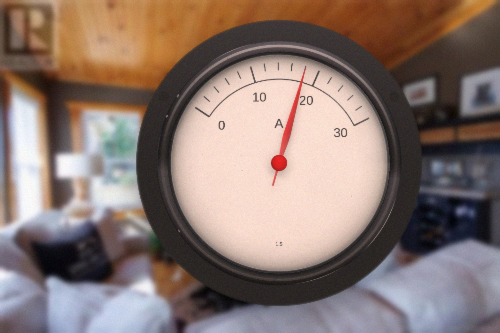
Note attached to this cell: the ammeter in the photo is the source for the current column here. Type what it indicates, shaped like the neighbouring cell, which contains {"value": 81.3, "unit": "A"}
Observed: {"value": 18, "unit": "A"}
